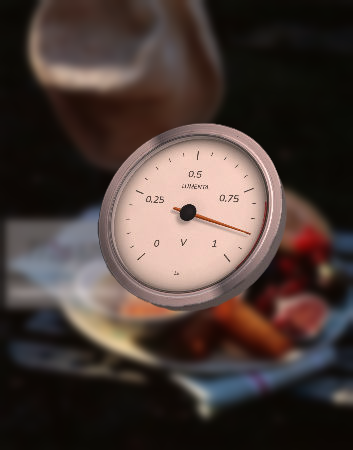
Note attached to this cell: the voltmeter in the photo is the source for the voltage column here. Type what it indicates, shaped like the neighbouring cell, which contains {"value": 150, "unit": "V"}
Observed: {"value": 0.9, "unit": "V"}
